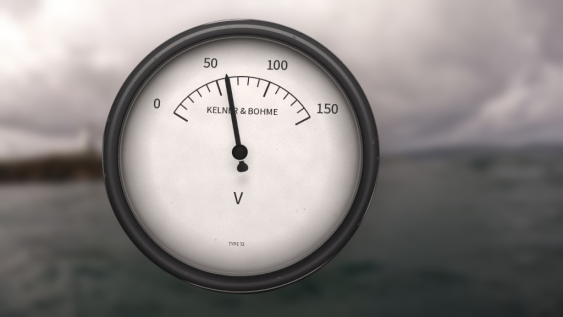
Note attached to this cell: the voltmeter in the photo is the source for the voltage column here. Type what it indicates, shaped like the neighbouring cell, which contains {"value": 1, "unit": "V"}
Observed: {"value": 60, "unit": "V"}
